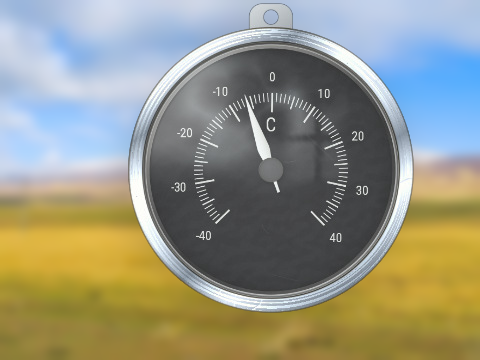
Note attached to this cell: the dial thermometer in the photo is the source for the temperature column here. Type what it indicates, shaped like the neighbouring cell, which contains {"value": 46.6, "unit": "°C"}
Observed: {"value": -6, "unit": "°C"}
